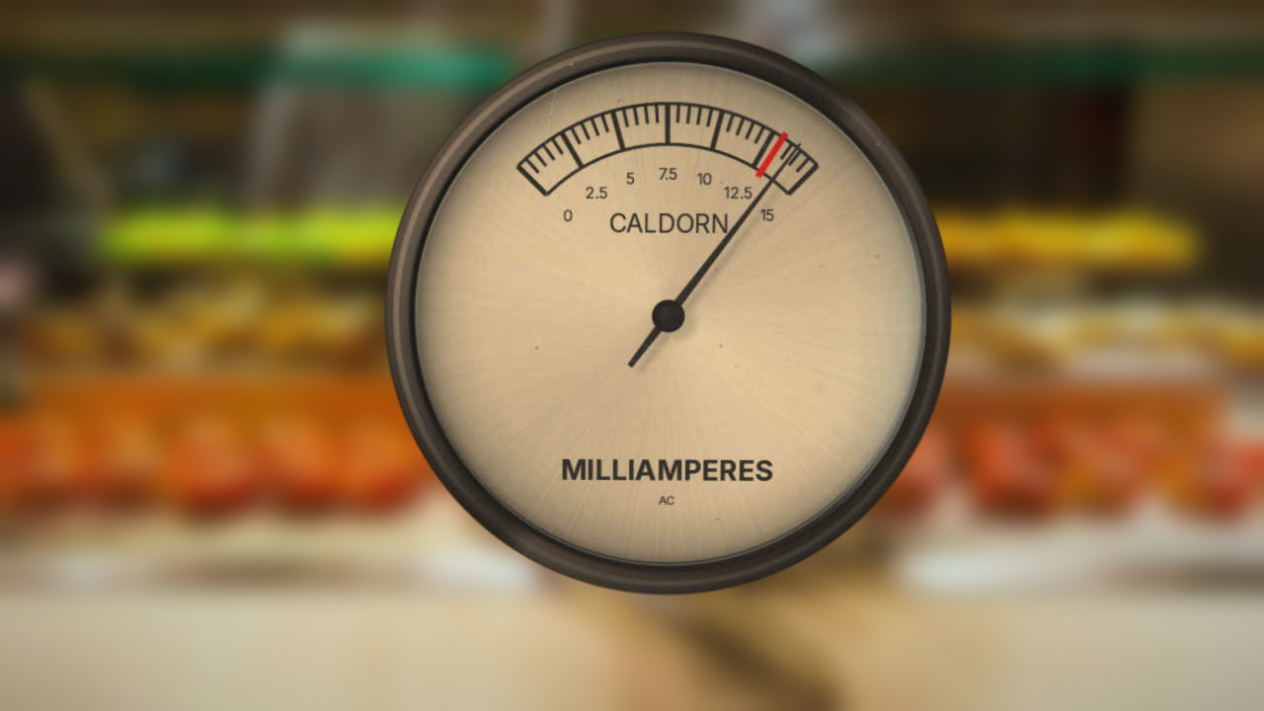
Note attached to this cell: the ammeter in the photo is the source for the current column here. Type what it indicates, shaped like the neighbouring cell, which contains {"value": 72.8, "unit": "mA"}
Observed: {"value": 13.75, "unit": "mA"}
